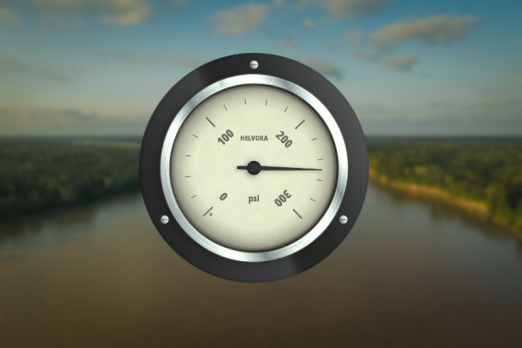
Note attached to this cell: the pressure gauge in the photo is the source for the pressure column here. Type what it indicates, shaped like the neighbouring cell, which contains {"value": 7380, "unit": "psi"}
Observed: {"value": 250, "unit": "psi"}
